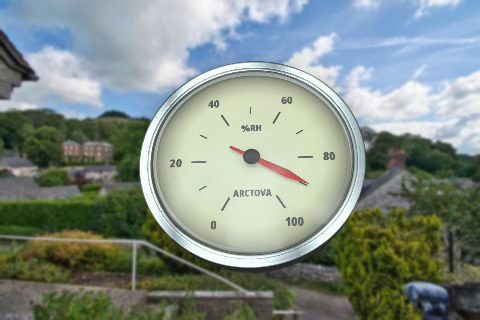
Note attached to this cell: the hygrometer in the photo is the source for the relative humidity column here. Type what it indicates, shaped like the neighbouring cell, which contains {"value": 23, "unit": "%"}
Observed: {"value": 90, "unit": "%"}
